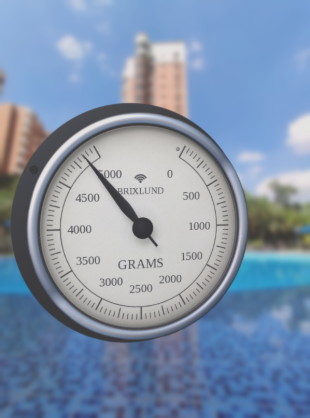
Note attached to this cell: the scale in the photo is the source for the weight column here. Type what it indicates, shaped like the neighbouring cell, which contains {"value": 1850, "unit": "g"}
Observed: {"value": 4850, "unit": "g"}
